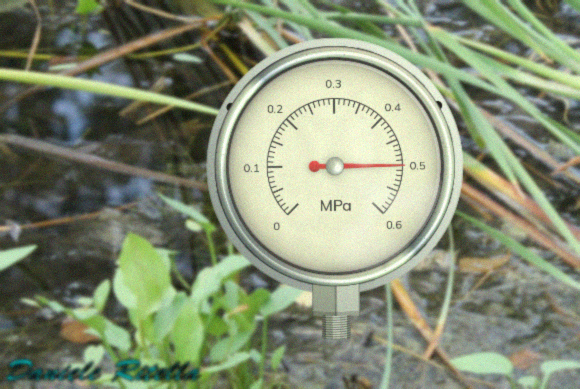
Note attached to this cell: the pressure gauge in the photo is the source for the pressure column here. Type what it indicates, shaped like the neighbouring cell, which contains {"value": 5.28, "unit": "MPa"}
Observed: {"value": 0.5, "unit": "MPa"}
